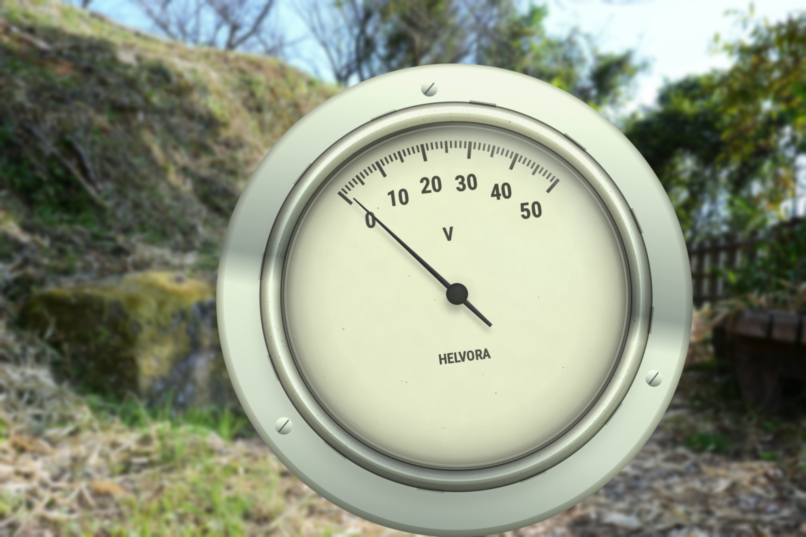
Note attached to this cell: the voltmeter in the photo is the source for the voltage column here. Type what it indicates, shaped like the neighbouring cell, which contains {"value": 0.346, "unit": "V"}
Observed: {"value": 1, "unit": "V"}
